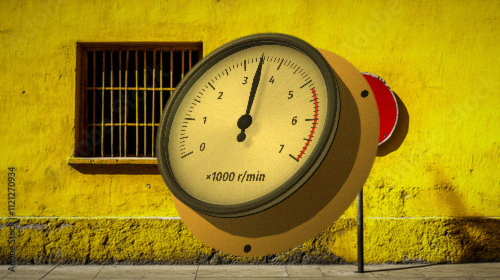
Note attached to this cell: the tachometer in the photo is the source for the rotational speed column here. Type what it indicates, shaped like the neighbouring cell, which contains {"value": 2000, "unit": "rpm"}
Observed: {"value": 3500, "unit": "rpm"}
